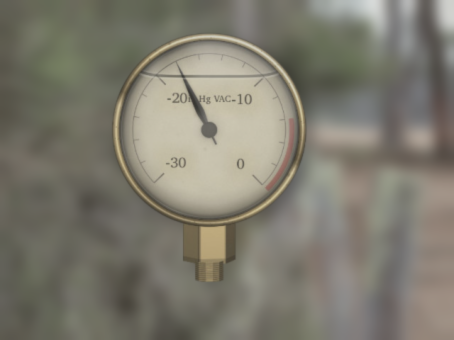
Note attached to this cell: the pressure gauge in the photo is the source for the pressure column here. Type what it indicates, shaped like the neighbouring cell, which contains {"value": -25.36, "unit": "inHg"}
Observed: {"value": -18, "unit": "inHg"}
